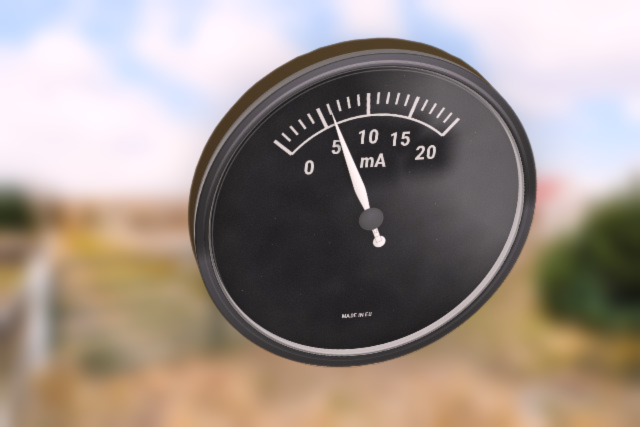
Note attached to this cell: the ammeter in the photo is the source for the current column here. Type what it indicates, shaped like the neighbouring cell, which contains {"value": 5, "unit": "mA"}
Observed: {"value": 6, "unit": "mA"}
